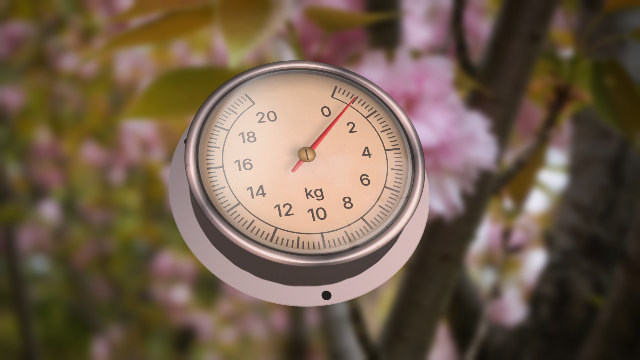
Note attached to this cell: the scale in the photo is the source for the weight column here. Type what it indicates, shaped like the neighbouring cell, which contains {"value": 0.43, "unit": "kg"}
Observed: {"value": 1, "unit": "kg"}
